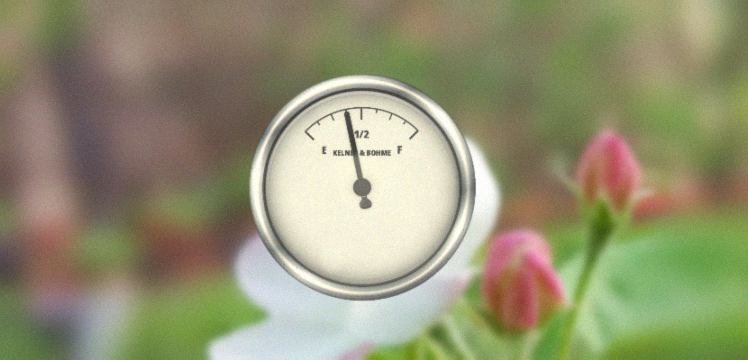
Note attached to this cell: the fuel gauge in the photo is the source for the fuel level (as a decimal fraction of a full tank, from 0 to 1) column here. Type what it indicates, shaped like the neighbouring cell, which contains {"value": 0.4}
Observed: {"value": 0.375}
